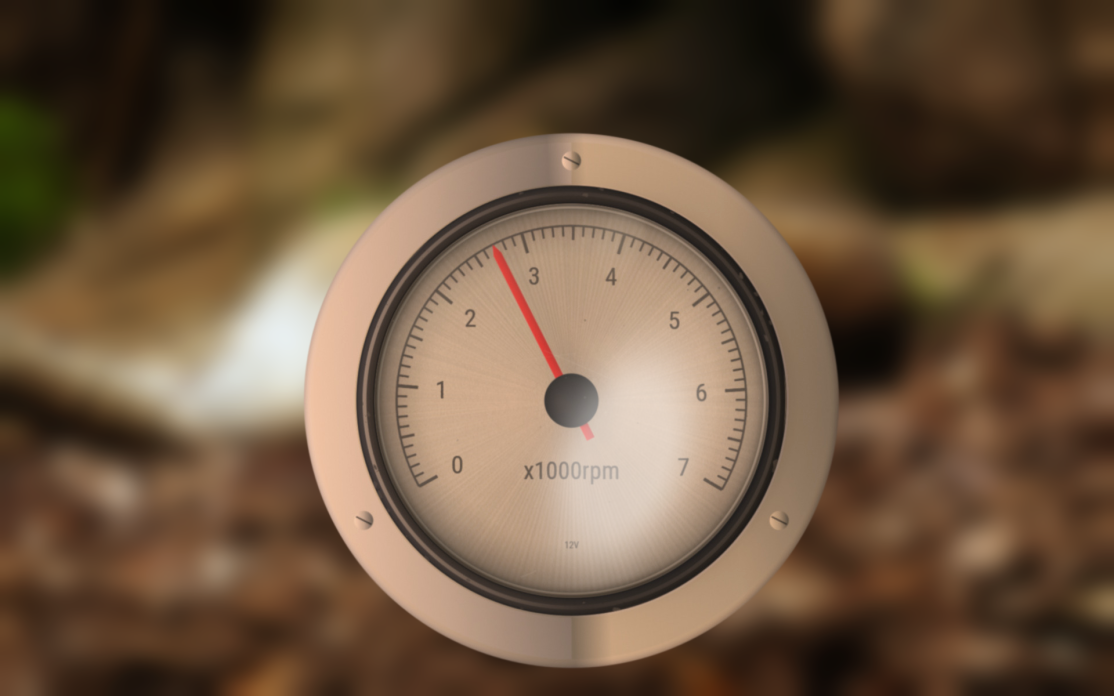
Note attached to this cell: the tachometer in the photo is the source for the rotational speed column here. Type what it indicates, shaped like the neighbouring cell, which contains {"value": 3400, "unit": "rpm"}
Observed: {"value": 2700, "unit": "rpm"}
